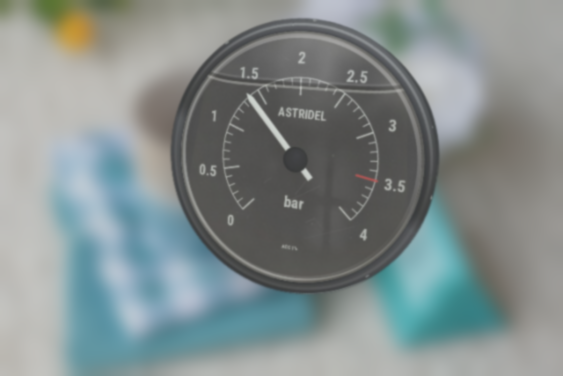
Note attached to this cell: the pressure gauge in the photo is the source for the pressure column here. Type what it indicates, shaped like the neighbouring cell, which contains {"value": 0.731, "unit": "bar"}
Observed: {"value": 1.4, "unit": "bar"}
